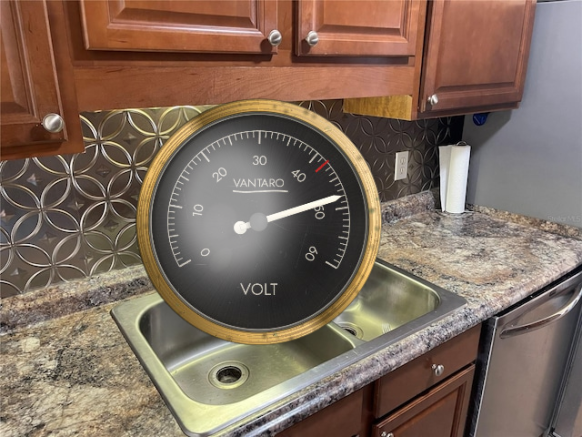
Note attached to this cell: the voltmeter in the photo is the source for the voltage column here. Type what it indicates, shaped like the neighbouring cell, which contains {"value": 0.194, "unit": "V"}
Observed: {"value": 48, "unit": "V"}
